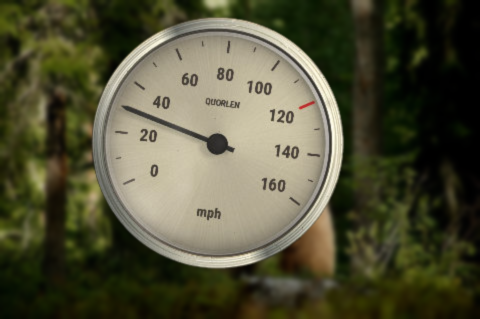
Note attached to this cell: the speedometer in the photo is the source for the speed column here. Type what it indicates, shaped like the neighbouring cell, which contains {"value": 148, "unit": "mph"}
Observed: {"value": 30, "unit": "mph"}
